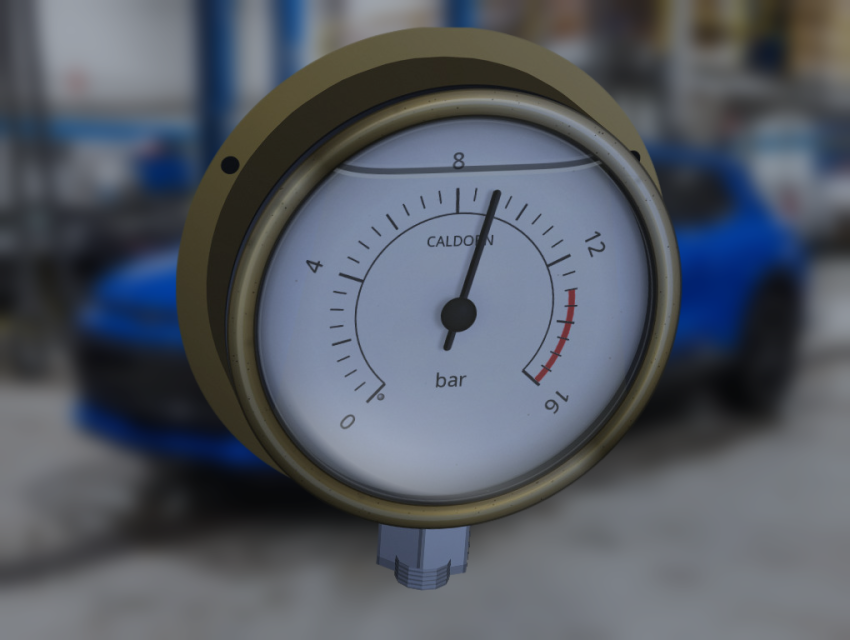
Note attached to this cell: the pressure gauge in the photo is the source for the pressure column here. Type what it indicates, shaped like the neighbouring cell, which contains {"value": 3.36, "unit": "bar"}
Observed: {"value": 9, "unit": "bar"}
